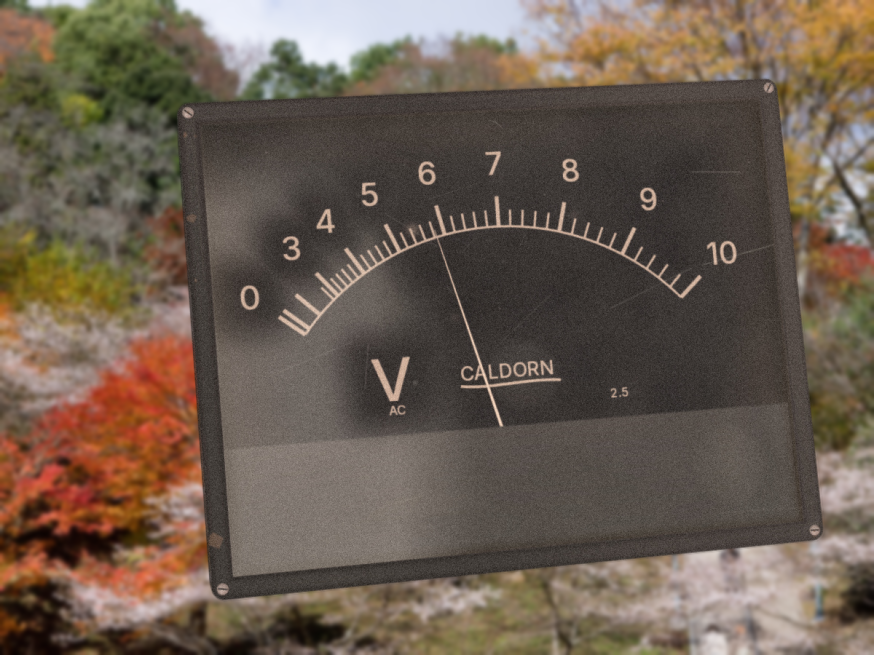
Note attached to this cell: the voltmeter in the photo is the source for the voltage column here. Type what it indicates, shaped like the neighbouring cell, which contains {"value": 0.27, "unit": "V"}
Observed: {"value": 5.8, "unit": "V"}
